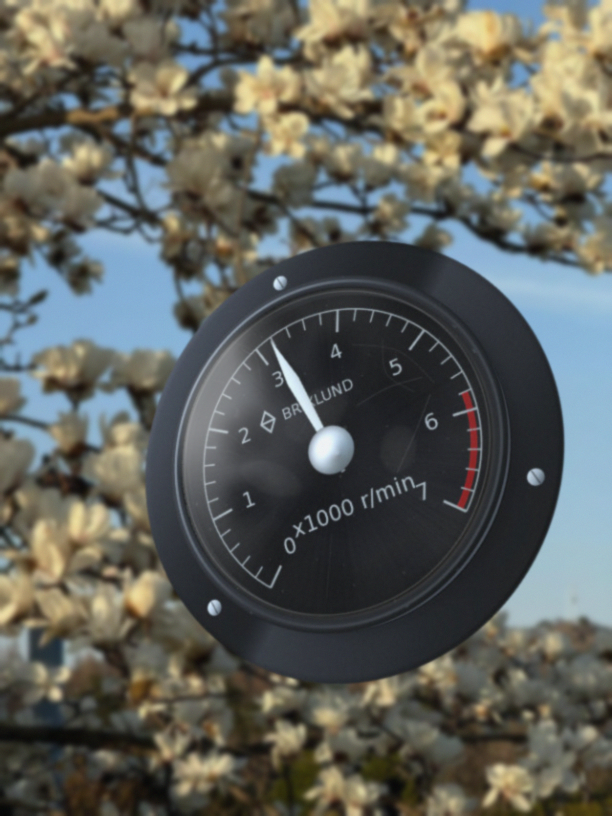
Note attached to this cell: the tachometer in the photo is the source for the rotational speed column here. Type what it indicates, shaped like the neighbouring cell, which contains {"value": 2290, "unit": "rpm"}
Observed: {"value": 3200, "unit": "rpm"}
